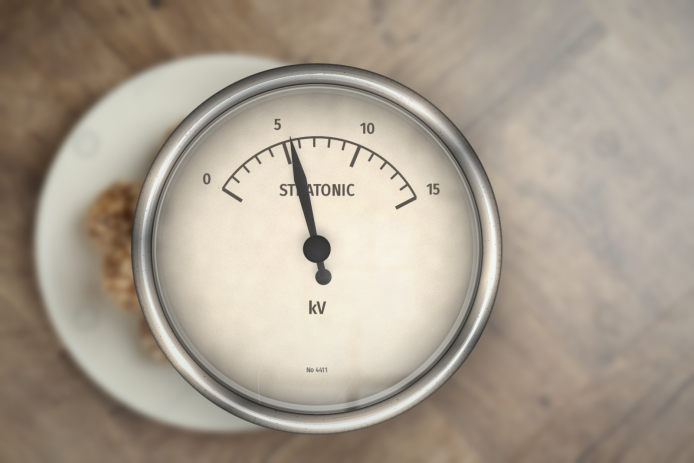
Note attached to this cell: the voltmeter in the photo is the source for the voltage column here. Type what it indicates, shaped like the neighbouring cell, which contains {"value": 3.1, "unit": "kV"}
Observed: {"value": 5.5, "unit": "kV"}
